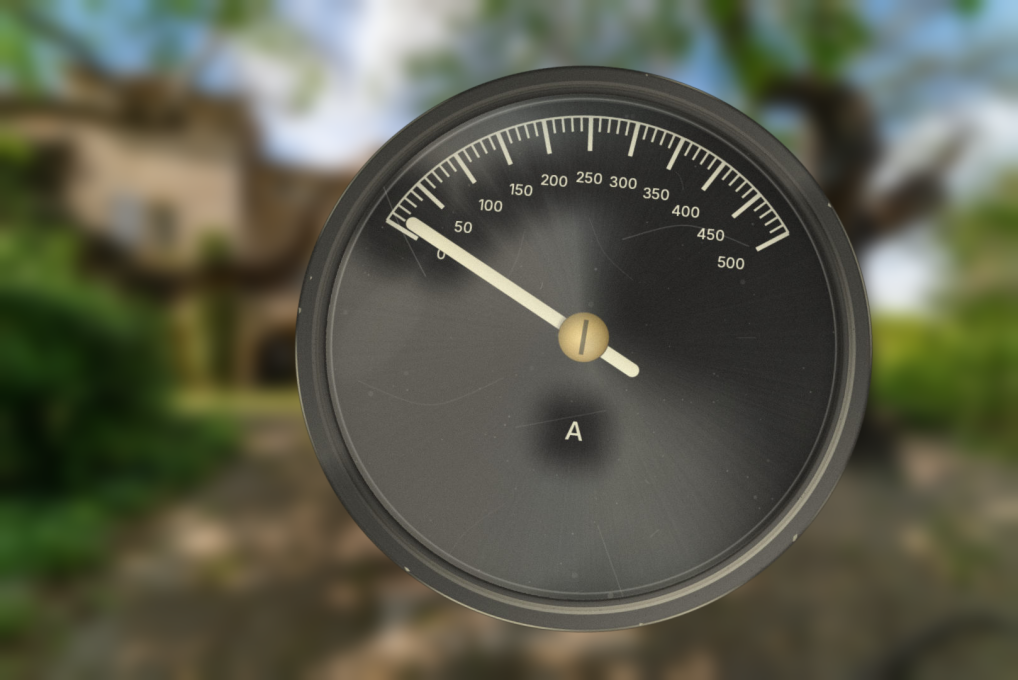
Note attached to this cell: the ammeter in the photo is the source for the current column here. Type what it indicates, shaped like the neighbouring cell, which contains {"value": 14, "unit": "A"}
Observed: {"value": 10, "unit": "A"}
